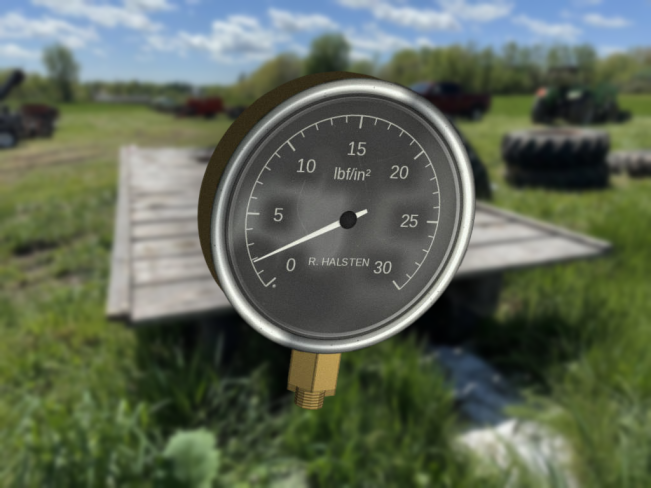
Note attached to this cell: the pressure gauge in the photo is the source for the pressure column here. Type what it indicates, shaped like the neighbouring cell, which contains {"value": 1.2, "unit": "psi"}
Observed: {"value": 2, "unit": "psi"}
